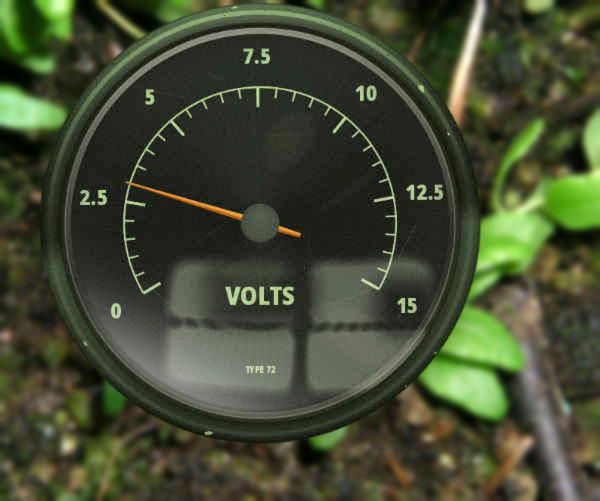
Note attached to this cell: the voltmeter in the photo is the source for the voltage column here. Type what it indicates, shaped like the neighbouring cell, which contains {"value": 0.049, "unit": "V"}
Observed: {"value": 3, "unit": "V"}
